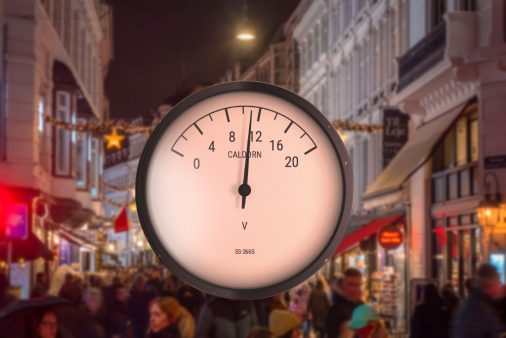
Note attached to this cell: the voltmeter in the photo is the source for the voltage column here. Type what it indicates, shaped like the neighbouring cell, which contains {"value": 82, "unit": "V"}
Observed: {"value": 11, "unit": "V"}
